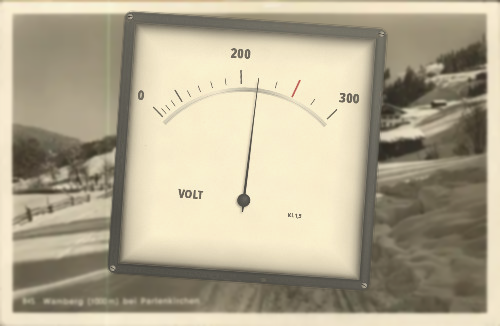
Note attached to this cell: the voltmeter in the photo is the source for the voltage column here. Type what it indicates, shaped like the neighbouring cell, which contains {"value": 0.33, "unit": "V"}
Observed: {"value": 220, "unit": "V"}
